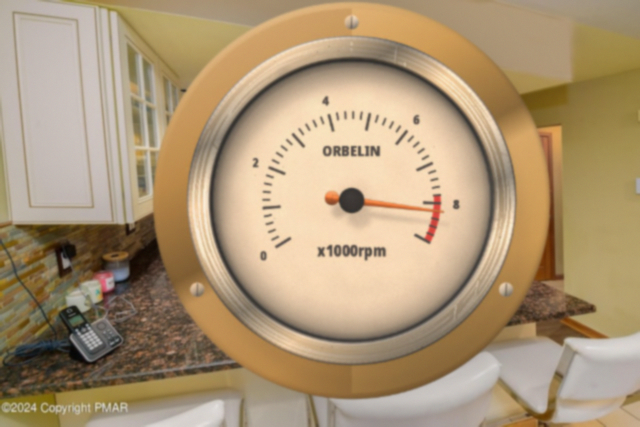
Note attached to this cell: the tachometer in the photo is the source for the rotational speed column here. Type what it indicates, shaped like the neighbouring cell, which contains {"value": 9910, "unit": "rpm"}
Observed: {"value": 8200, "unit": "rpm"}
